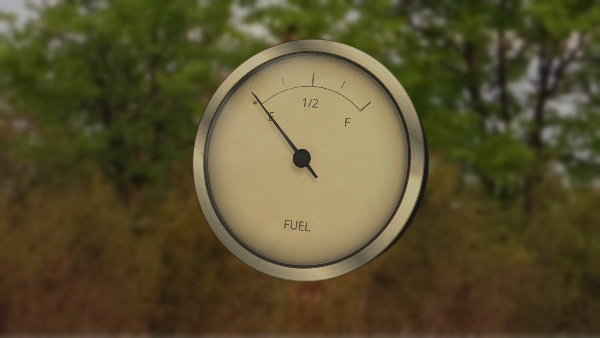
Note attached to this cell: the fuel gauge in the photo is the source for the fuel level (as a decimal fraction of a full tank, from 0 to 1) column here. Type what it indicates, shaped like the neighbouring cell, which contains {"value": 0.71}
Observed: {"value": 0}
